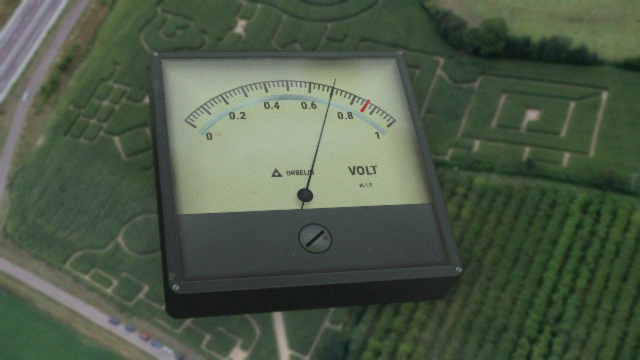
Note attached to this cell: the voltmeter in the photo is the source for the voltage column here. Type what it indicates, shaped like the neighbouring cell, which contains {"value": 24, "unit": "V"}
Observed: {"value": 0.7, "unit": "V"}
